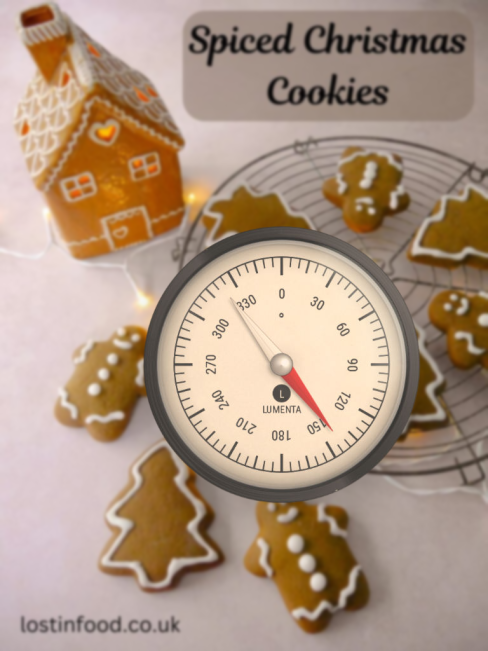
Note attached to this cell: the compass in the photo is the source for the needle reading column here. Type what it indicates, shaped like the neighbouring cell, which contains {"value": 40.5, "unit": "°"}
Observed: {"value": 142.5, "unit": "°"}
